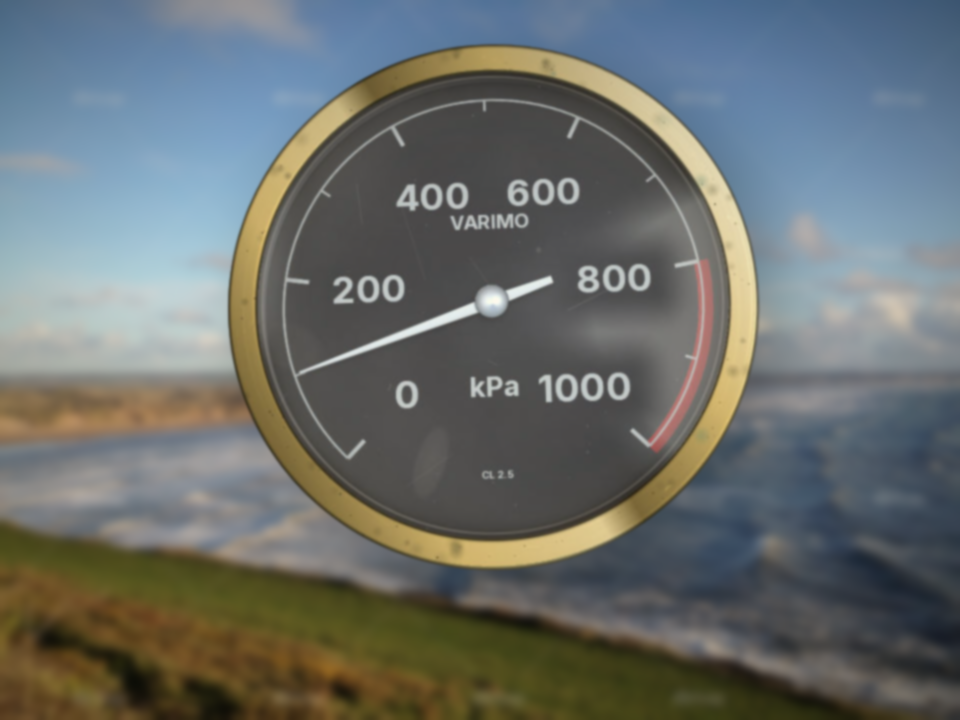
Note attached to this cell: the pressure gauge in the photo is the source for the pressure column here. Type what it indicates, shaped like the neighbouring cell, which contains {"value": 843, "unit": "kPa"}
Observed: {"value": 100, "unit": "kPa"}
